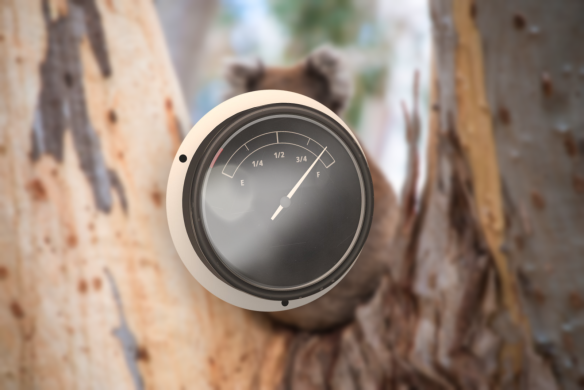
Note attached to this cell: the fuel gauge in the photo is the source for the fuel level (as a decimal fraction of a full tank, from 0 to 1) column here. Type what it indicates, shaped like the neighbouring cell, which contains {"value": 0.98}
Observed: {"value": 0.875}
